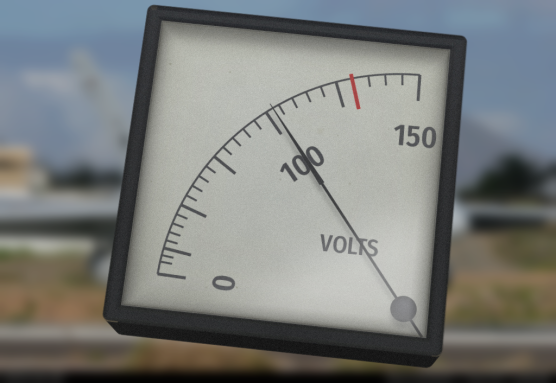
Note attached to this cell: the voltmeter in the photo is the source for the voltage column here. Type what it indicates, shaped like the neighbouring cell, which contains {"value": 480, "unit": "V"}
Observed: {"value": 102.5, "unit": "V"}
